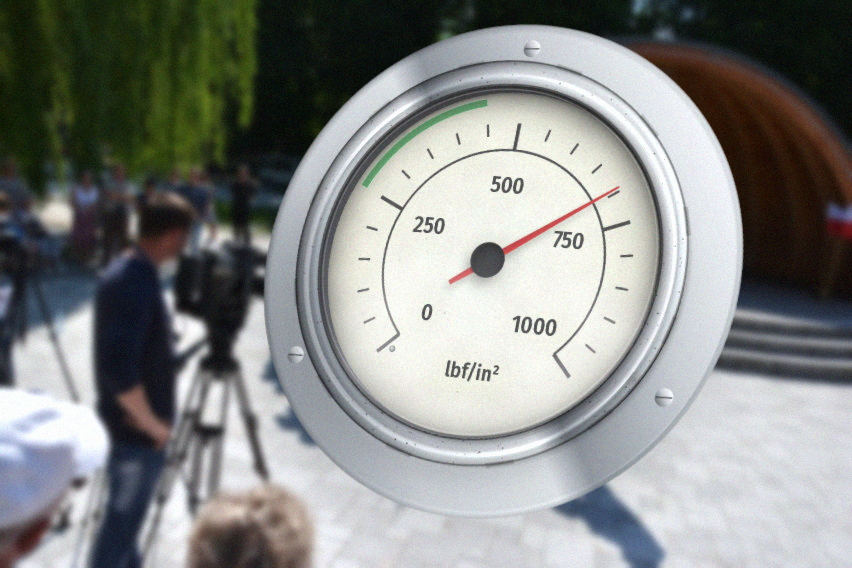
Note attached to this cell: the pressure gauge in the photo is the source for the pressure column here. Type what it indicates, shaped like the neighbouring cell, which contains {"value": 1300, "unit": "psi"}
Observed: {"value": 700, "unit": "psi"}
